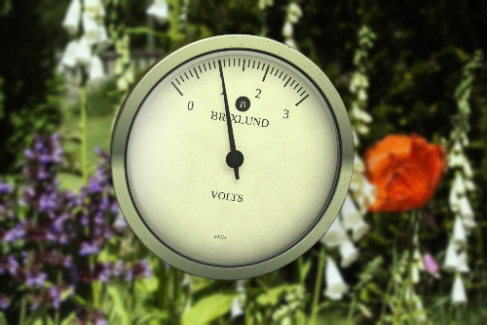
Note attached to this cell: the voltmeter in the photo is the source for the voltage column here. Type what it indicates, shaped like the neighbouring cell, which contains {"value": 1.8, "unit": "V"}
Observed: {"value": 1, "unit": "V"}
